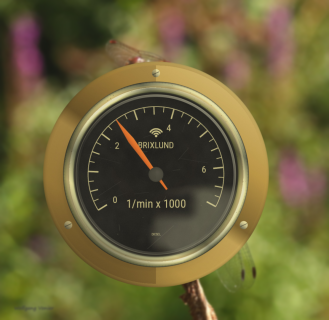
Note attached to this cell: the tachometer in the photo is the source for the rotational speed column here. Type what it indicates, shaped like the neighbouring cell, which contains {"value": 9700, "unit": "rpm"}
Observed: {"value": 2500, "unit": "rpm"}
